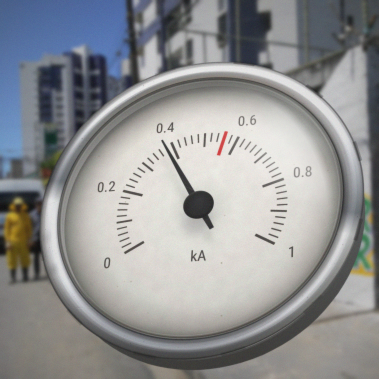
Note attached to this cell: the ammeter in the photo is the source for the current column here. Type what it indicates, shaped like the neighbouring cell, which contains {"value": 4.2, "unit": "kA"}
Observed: {"value": 0.38, "unit": "kA"}
